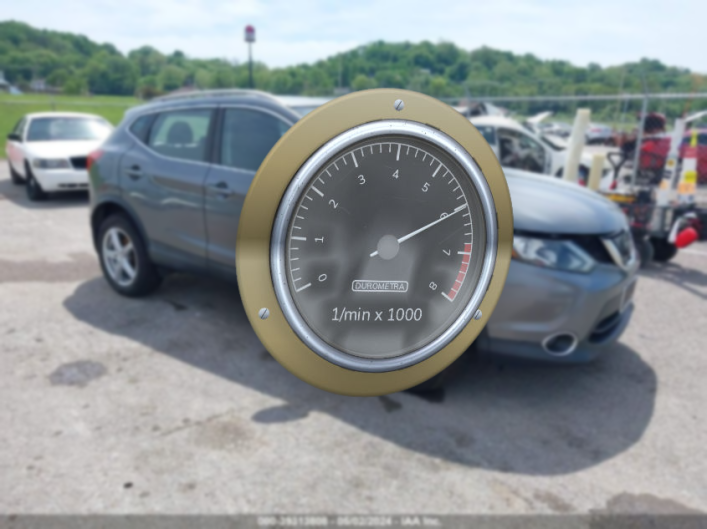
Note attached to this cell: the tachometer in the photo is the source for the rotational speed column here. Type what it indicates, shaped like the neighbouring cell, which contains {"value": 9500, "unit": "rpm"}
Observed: {"value": 6000, "unit": "rpm"}
